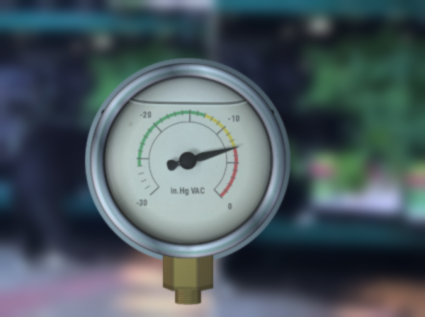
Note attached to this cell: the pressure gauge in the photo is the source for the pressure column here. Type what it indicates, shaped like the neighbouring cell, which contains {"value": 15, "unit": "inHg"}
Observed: {"value": -7, "unit": "inHg"}
